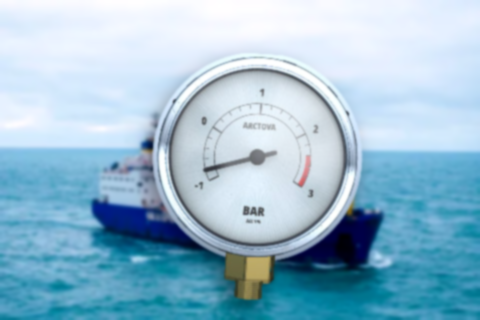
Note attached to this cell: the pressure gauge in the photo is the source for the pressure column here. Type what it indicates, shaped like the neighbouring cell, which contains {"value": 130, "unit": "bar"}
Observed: {"value": -0.8, "unit": "bar"}
